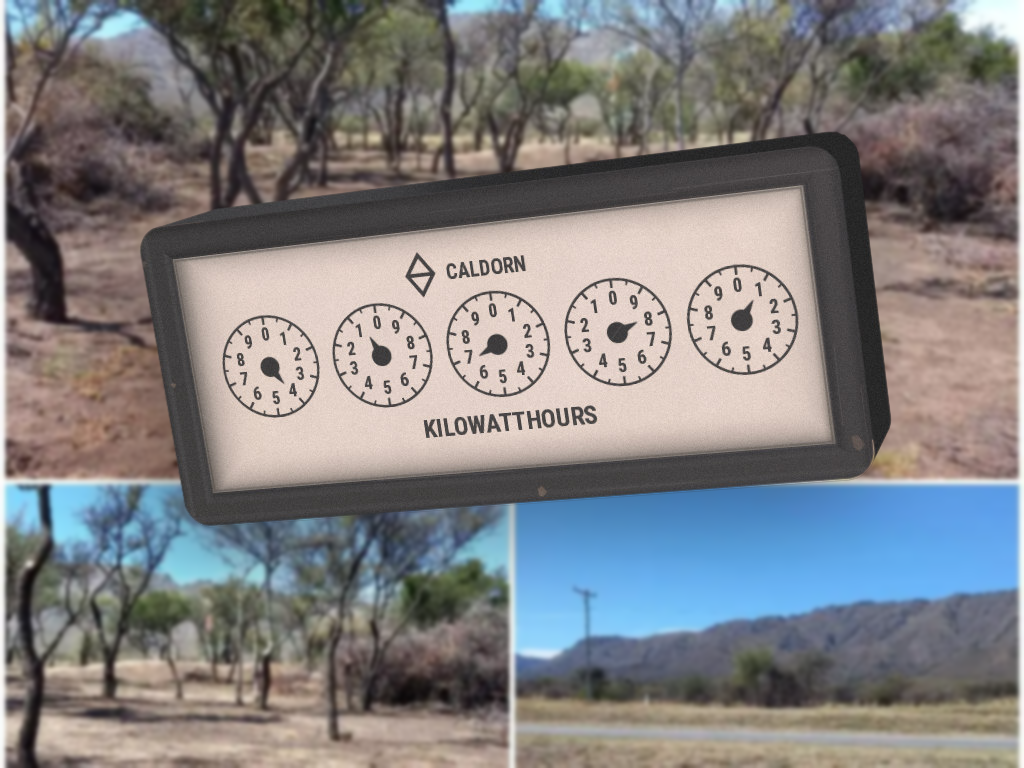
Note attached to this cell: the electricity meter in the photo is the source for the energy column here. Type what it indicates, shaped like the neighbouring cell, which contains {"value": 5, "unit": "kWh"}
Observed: {"value": 40681, "unit": "kWh"}
